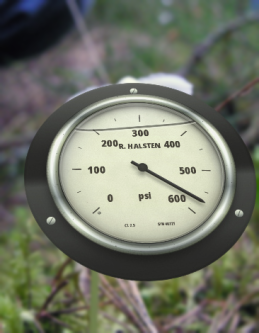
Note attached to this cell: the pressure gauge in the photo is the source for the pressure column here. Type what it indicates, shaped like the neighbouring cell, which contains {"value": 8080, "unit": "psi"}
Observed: {"value": 575, "unit": "psi"}
